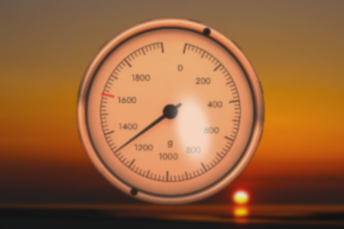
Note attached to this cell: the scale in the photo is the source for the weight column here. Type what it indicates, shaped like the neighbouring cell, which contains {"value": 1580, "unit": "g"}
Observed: {"value": 1300, "unit": "g"}
